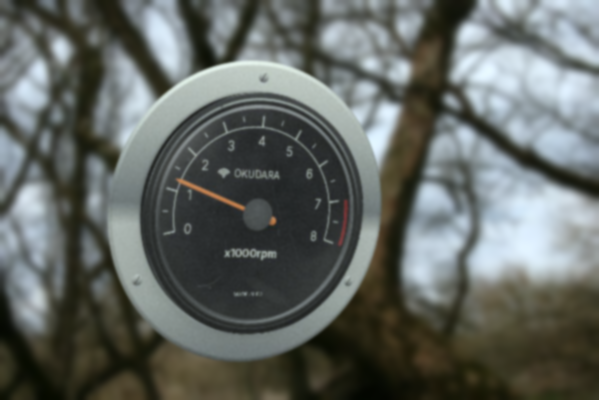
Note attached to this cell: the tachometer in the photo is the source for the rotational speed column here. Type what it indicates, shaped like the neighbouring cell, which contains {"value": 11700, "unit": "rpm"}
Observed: {"value": 1250, "unit": "rpm"}
